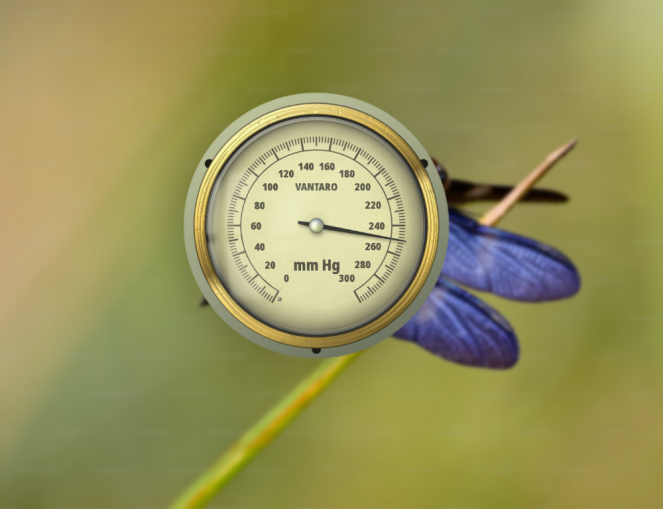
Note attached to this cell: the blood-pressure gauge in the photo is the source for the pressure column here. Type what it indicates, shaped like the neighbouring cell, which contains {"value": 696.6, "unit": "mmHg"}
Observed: {"value": 250, "unit": "mmHg"}
